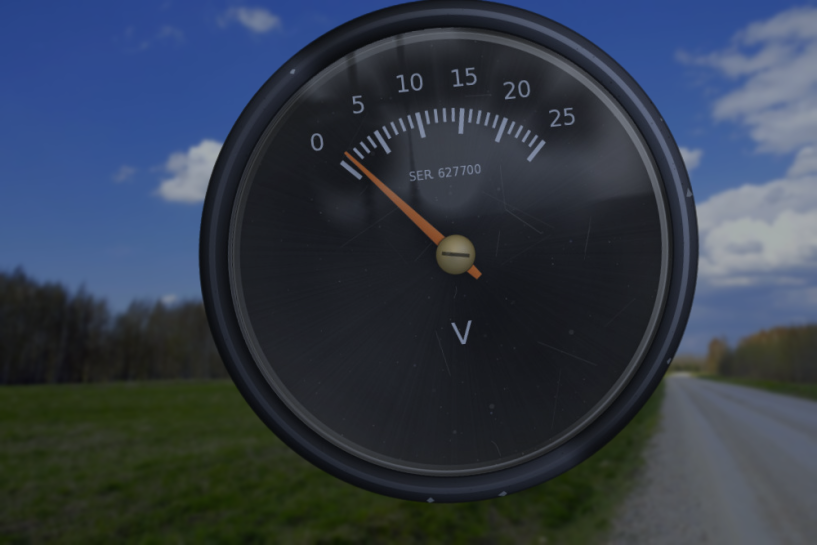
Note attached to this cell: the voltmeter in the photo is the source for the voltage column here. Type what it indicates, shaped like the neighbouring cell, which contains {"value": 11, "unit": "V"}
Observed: {"value": 1, "unit": "V"}
